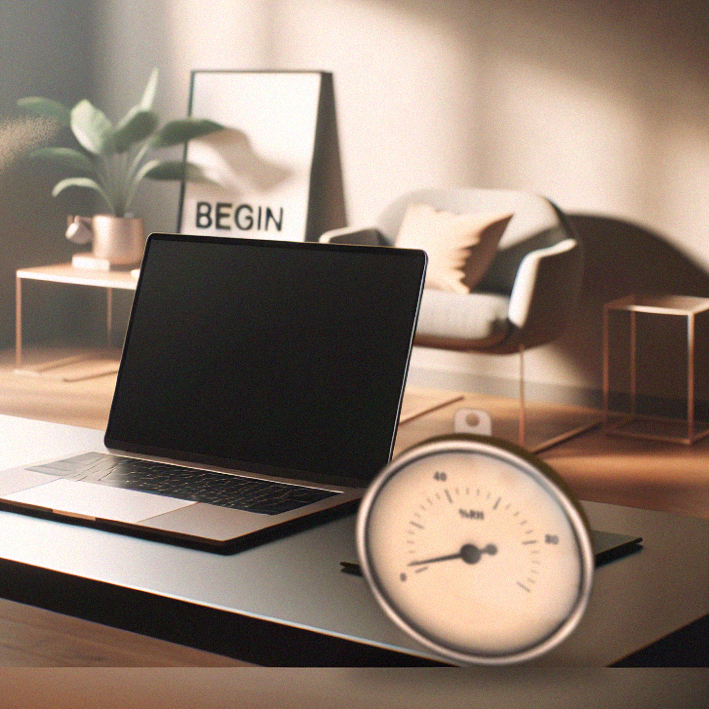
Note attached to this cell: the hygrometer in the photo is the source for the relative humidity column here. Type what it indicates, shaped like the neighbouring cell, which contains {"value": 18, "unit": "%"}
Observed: {"value": 4, "unit": "%"}
